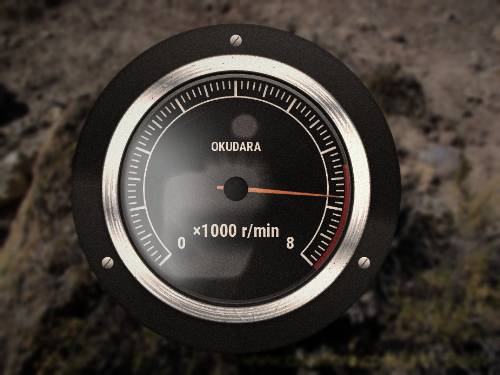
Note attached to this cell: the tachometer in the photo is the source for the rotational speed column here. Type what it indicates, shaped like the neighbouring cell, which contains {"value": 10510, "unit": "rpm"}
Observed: {"value": 6800, "unit": "rpm"}
